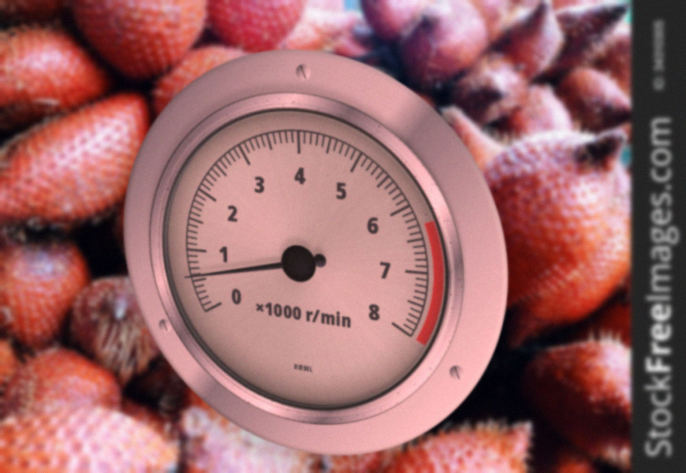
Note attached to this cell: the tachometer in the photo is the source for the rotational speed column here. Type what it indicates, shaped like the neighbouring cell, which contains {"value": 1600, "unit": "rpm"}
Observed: {"value": 600, "unit": "rpm"}
